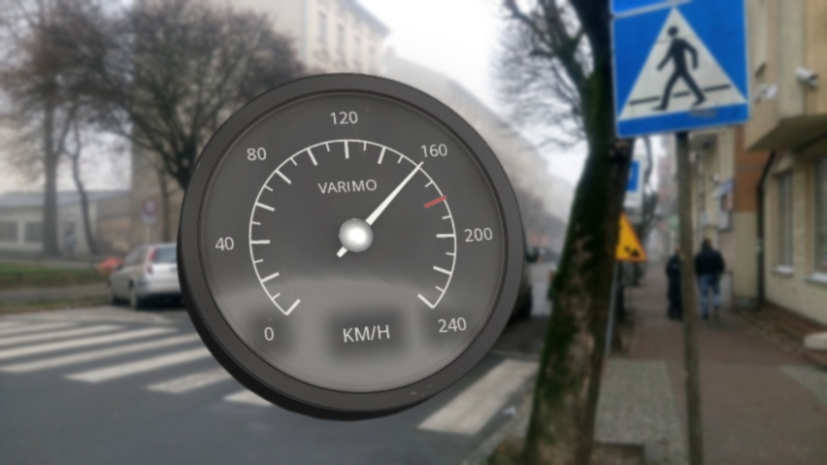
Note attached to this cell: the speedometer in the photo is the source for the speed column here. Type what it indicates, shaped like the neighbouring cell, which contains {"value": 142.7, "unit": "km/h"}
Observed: {"value": 160, "unit": "km/h"}
